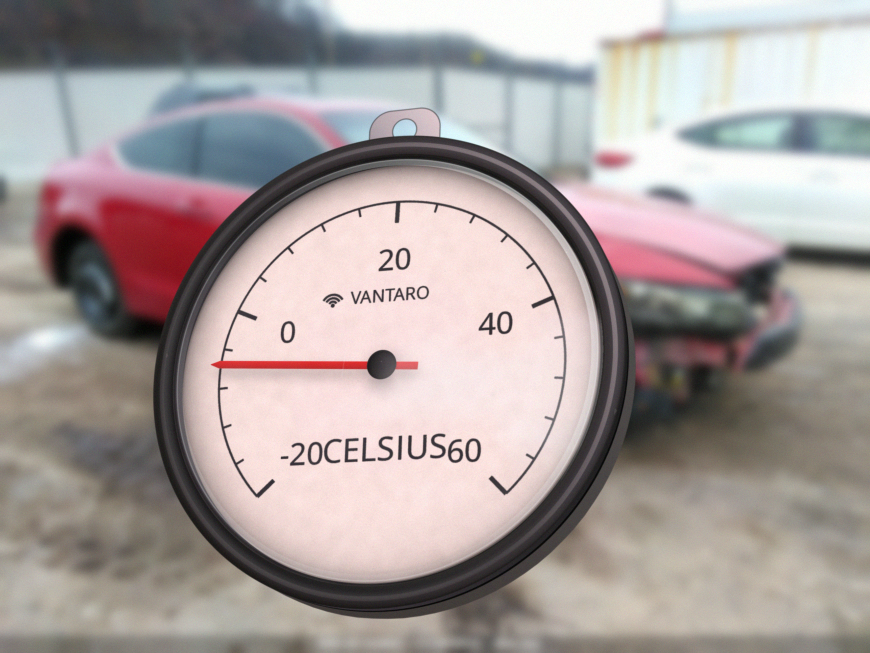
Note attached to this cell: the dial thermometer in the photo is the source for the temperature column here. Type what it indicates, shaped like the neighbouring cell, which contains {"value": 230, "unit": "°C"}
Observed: {"value": -6, "unit": "°C"}
